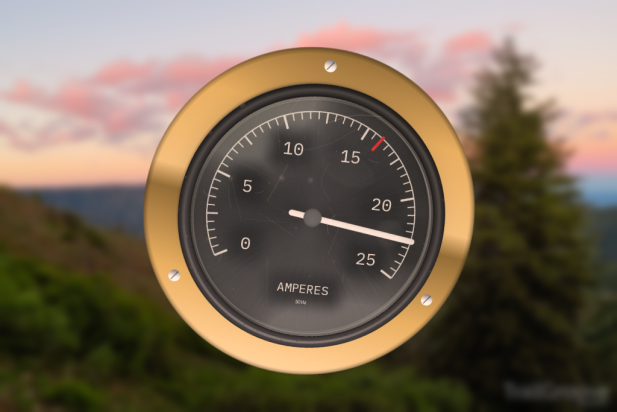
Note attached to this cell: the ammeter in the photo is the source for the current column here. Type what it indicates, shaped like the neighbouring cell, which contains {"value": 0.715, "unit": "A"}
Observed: {"value": 22.5, "unit": "A"}
